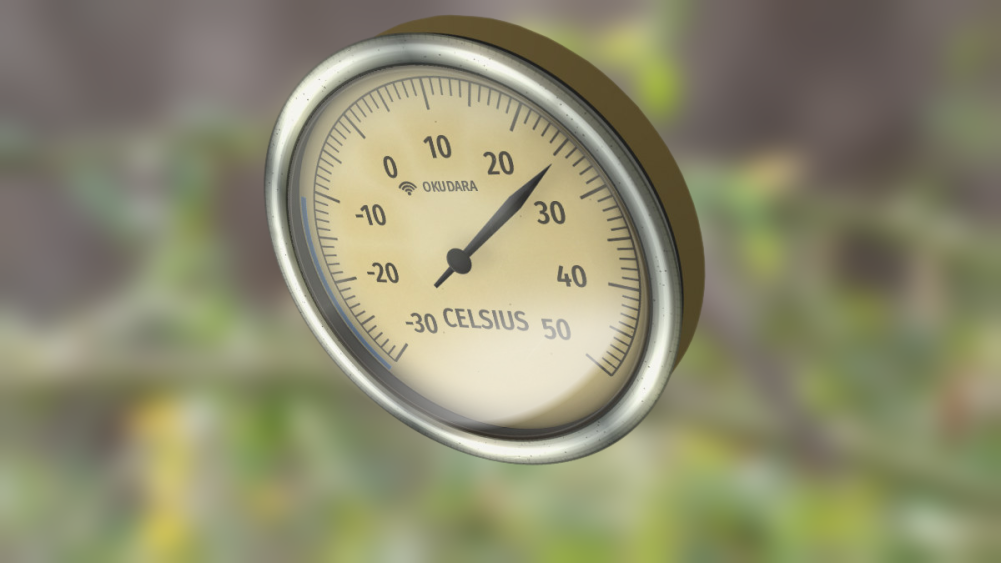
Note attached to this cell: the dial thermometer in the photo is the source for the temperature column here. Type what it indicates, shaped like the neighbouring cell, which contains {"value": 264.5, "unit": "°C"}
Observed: {"value": 25.5, "unit": "°C"}
